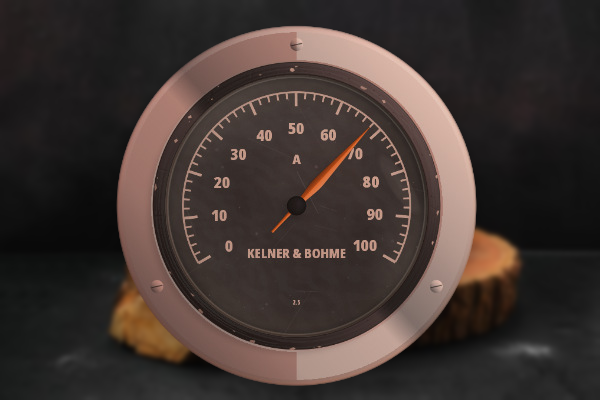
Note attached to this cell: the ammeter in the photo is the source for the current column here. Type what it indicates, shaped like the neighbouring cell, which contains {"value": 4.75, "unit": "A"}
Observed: {"value": 68, "unit": "A"}
